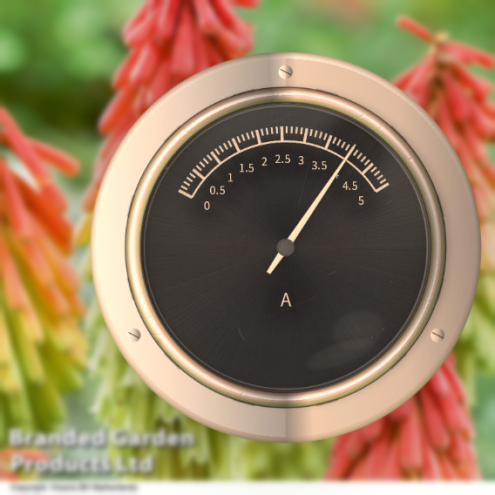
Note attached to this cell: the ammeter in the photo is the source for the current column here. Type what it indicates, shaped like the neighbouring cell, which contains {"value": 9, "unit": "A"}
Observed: {"value": 4, "unit": "A"}
